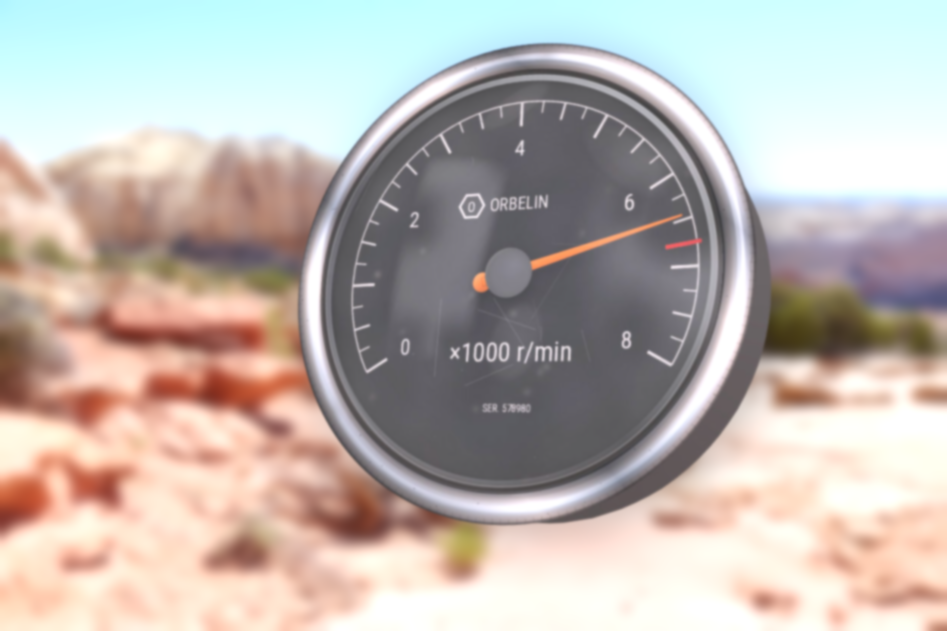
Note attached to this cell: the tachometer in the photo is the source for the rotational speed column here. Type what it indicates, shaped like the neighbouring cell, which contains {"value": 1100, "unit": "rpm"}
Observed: {"value": 6500, "unit": "rpm"}
